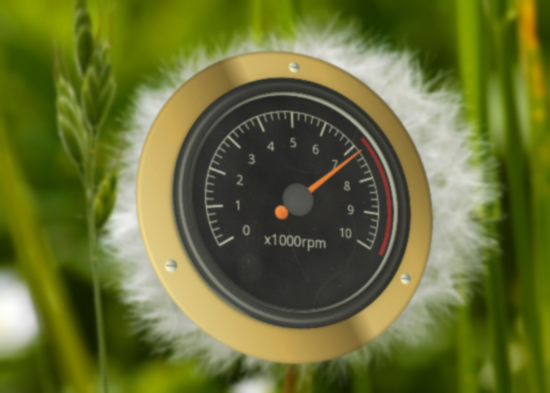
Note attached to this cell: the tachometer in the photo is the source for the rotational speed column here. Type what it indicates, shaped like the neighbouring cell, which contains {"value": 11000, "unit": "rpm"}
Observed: {"value": 7200, "unit": "rpm"}
